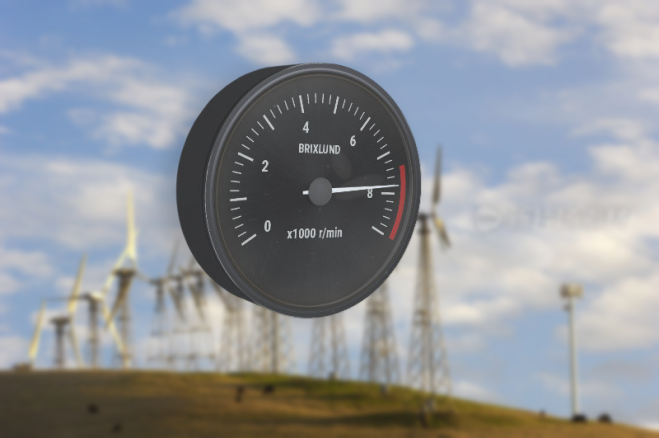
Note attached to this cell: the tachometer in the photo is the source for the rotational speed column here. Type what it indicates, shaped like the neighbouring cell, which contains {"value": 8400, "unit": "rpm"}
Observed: {"value": 7800, "unit": "rpm"}
